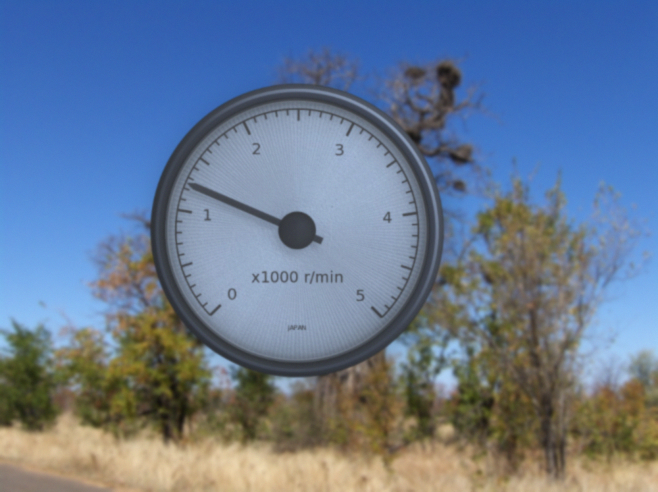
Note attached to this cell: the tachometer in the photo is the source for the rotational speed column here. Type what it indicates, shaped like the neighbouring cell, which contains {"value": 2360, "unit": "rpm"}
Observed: {"value": 1250, "unit": "rpm"}
